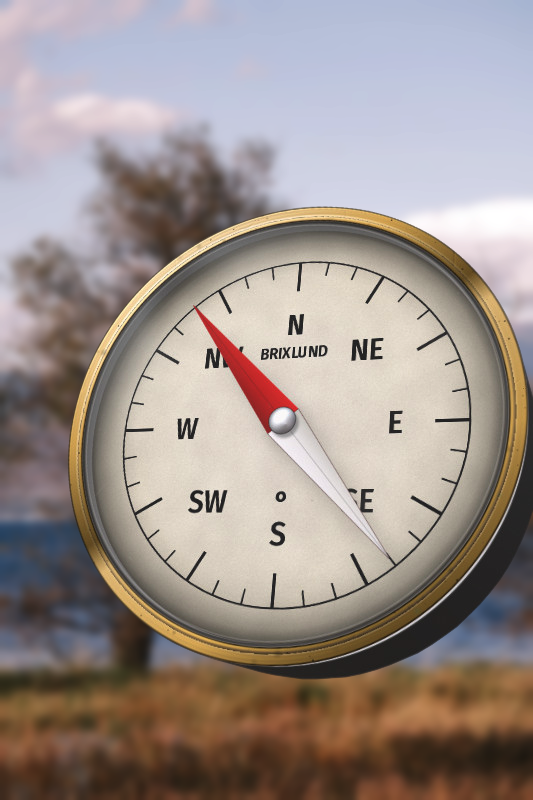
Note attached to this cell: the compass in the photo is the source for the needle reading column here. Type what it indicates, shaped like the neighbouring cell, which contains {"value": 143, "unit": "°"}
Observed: {"value": 320, "unit": "°"}
